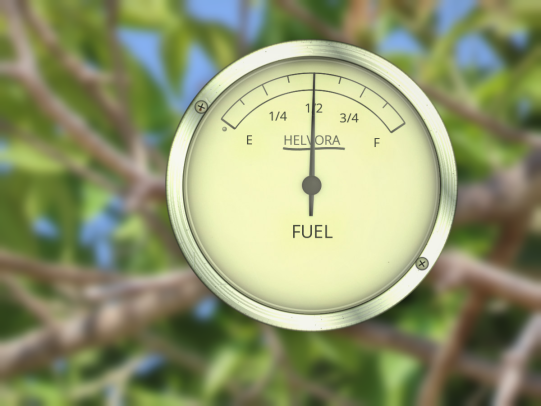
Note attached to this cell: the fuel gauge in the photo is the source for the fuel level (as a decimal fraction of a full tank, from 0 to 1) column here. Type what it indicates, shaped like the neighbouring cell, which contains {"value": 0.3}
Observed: {"value": 0.5}
